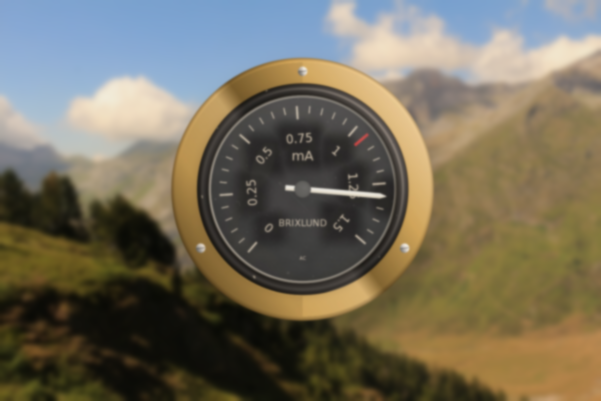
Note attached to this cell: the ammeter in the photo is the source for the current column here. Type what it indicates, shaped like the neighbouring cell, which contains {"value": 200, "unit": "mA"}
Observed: {"value": 1.3, "unit": "mA"}
